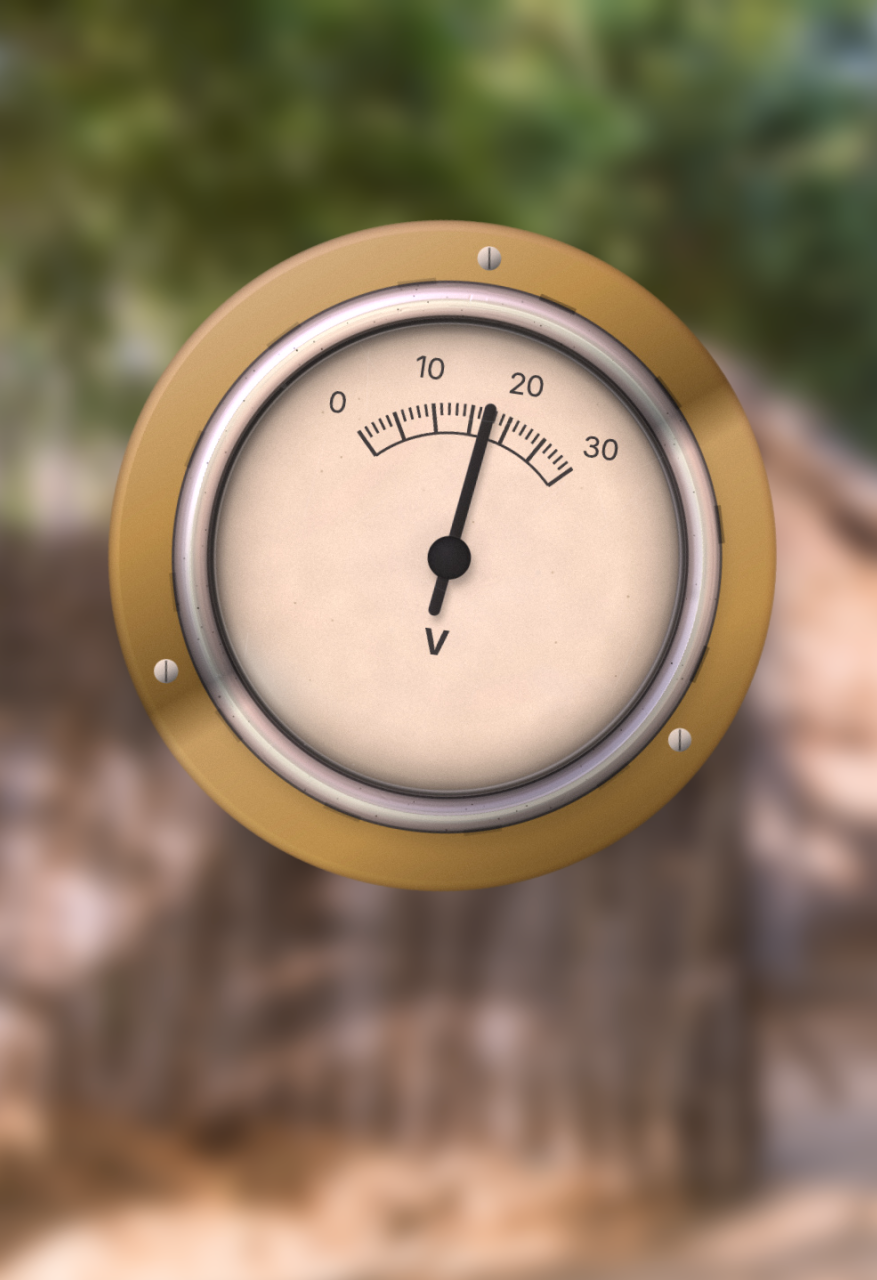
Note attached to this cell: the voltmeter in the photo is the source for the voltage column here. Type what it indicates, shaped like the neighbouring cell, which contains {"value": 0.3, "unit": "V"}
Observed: {"value": 17, "unit": "V"}
